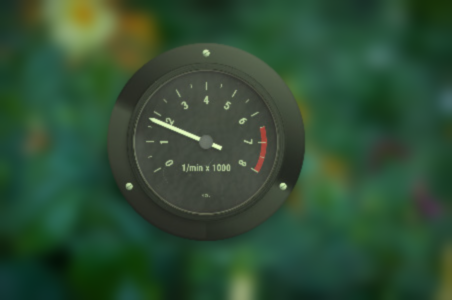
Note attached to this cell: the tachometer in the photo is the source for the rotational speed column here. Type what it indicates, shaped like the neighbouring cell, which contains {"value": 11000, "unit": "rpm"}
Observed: {"value": 1750, "unit": "rpm"}
